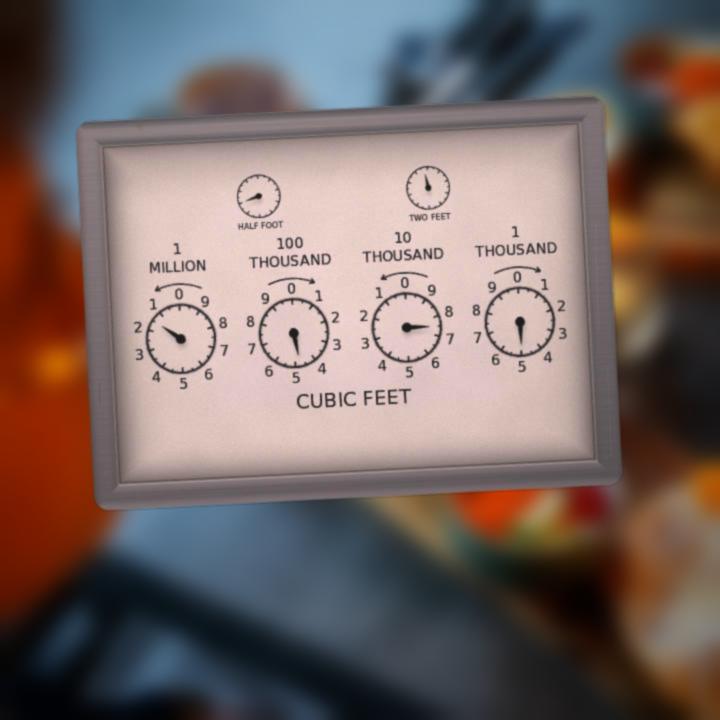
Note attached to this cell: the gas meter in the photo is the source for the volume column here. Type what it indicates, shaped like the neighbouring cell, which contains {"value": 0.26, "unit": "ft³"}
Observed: {"value": 147500, "unit": "ft³"}
